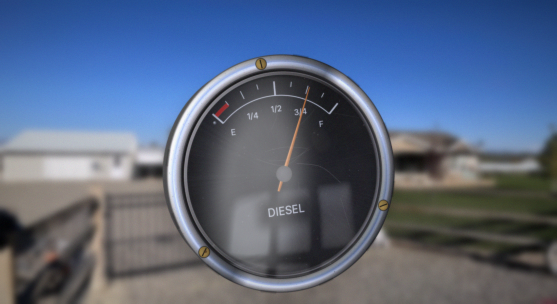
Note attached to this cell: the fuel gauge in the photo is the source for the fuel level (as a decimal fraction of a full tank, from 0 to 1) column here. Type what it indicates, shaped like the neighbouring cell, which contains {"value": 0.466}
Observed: {"value": 0.75}
